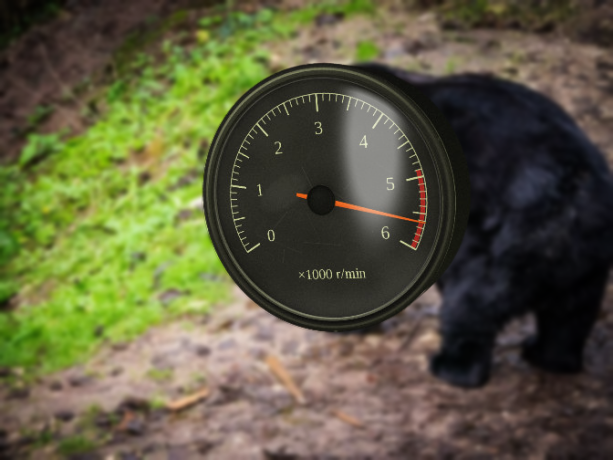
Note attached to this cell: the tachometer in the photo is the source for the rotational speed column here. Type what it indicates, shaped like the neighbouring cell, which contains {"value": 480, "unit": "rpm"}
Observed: {"value": 5600, "unit": "rpm"}
